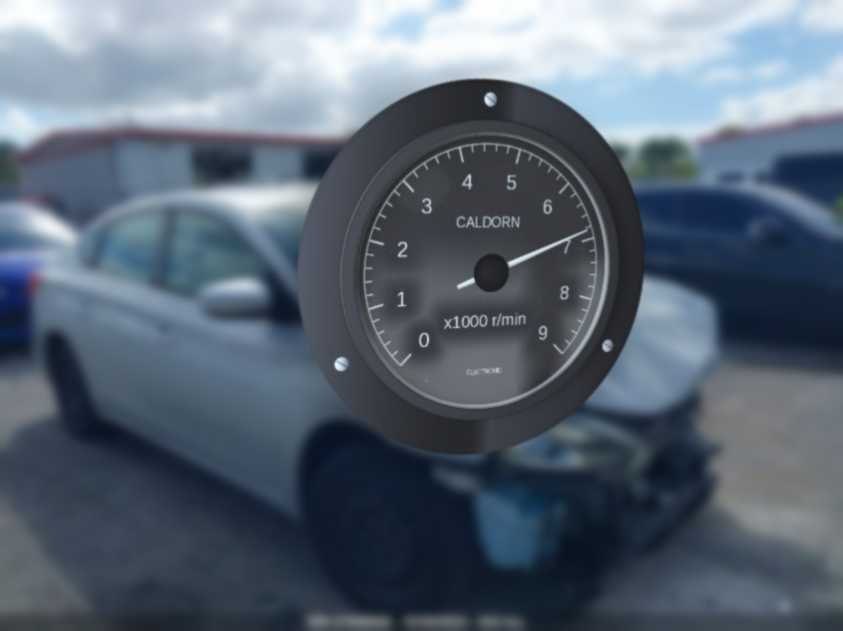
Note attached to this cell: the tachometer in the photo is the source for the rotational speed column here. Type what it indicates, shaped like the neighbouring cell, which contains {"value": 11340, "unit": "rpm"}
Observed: {"value": 6800, "unit": "rpm"}
